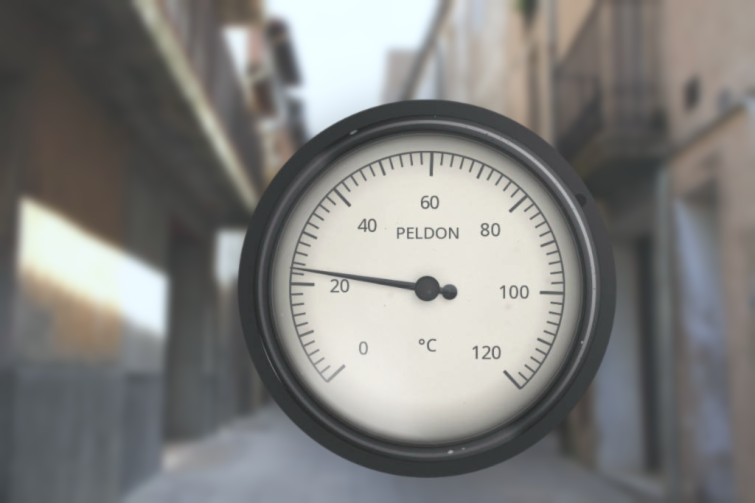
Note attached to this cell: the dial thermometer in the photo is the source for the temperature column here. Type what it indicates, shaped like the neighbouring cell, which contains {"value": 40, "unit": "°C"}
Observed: {"value": 23, "unit": "°C"}
